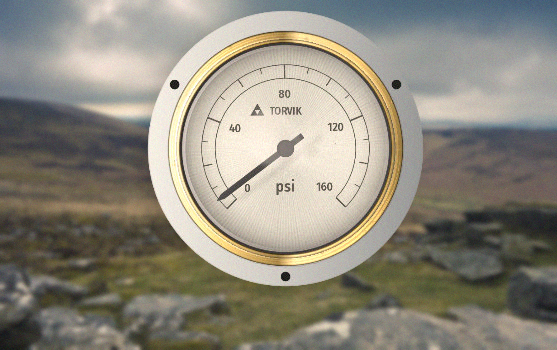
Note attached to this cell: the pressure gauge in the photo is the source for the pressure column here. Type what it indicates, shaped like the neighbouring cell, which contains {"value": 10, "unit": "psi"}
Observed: {"value": 5, "unit": "psi"}
